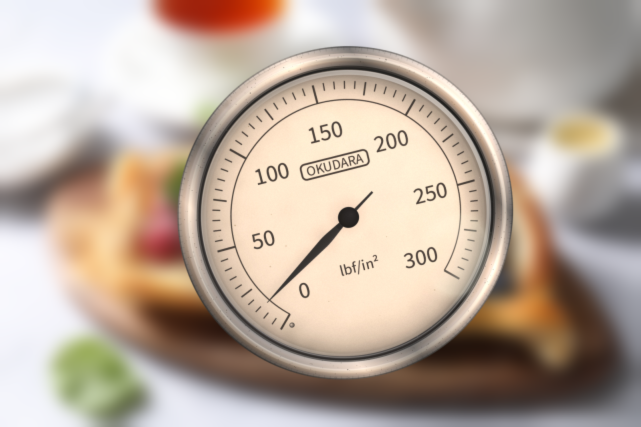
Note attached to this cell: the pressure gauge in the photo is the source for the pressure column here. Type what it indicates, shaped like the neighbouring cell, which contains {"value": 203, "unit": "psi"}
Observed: {"value": 15, "unit": "psi"}
